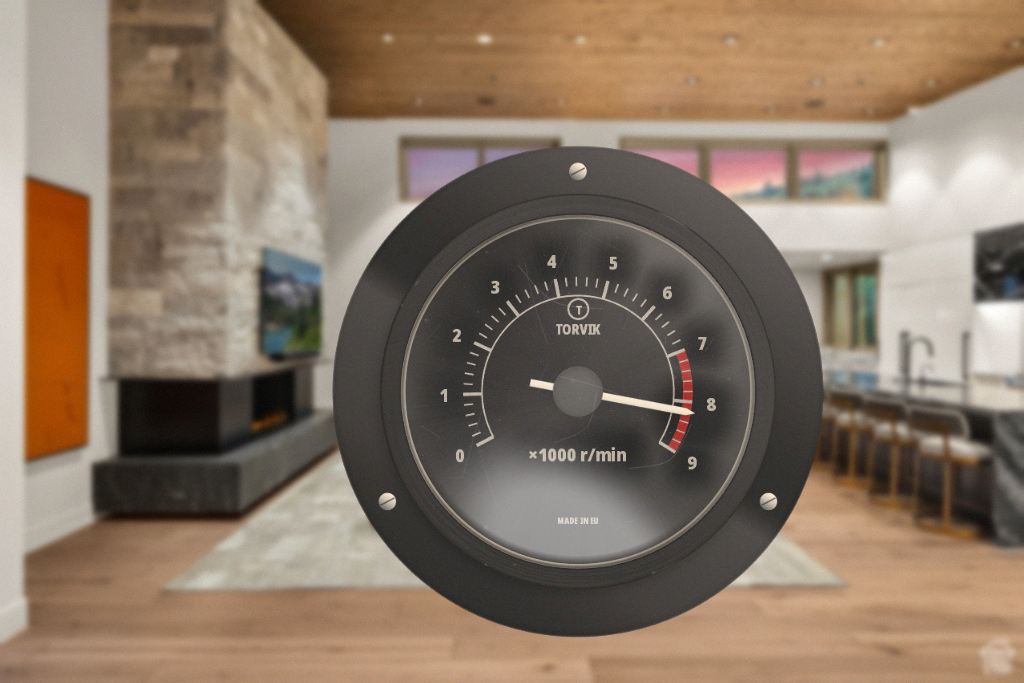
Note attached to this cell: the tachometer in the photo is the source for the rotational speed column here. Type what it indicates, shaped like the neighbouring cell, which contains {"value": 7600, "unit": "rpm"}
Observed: {"value": 8200, "unit": "rpm"}
